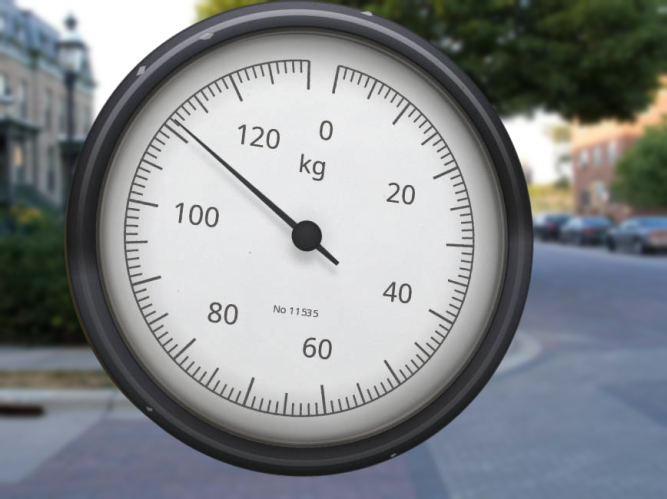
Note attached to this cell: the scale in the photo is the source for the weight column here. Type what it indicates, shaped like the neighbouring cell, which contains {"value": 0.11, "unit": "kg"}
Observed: {"value": 111, "unit": "kg"}
